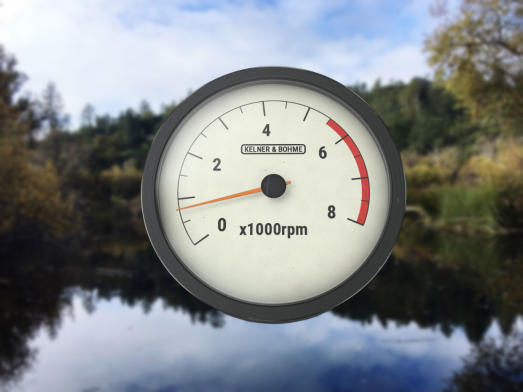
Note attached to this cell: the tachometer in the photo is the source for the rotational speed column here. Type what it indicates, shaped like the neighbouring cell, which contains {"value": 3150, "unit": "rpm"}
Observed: {"value": 750, "unit": "rpm"}
